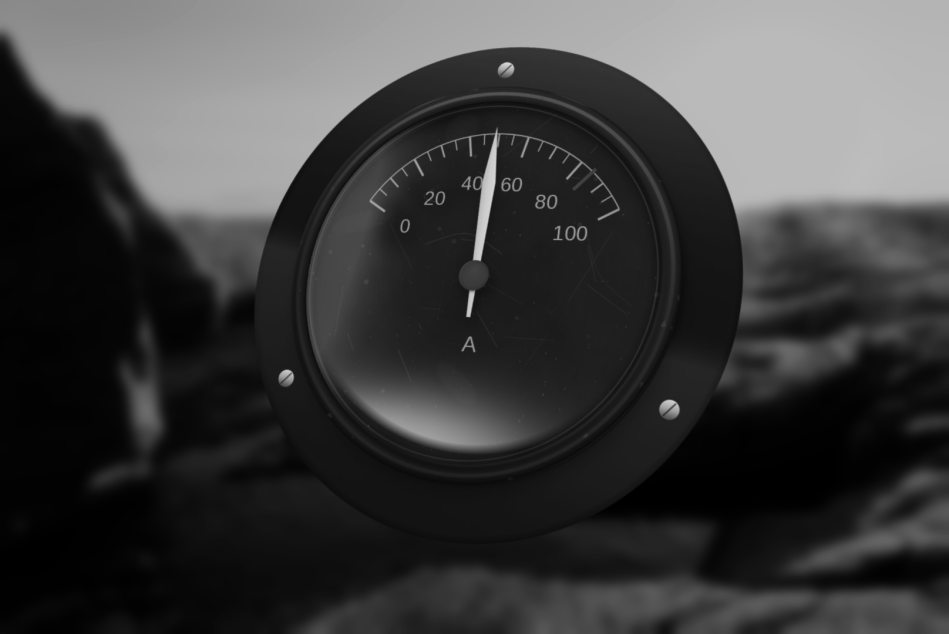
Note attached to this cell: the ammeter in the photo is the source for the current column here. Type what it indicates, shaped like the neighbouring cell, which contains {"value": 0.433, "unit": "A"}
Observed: {"value": 50, "unit": "A"}
